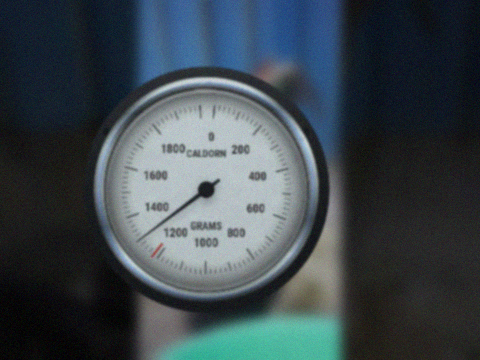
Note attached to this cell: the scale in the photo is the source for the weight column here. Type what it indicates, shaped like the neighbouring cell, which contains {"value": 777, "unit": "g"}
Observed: {"value": 1300, "unit": "g"}
